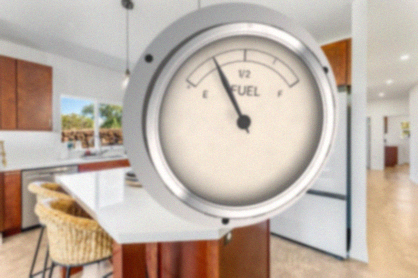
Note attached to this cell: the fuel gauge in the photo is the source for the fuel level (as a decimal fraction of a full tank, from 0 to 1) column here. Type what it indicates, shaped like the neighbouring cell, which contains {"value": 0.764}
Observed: {"value": 0.25}
